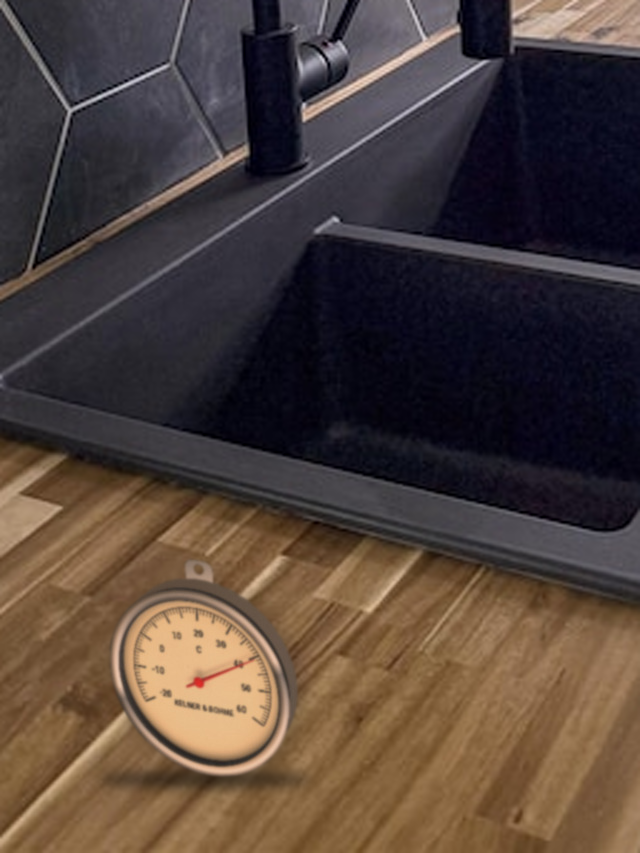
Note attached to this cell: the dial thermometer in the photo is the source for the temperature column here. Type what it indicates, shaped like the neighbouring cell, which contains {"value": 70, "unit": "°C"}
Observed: {"value": 40, "unit": "°C"}
